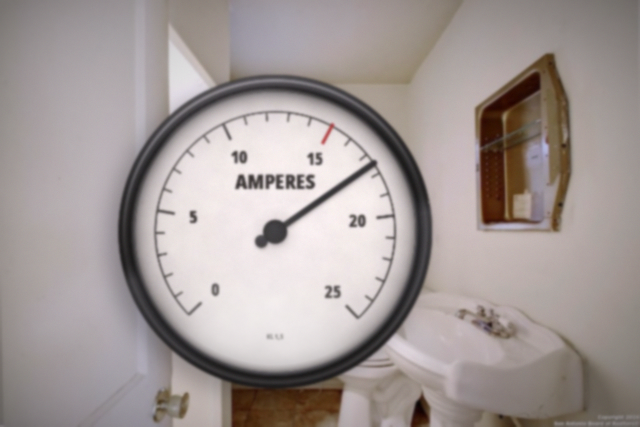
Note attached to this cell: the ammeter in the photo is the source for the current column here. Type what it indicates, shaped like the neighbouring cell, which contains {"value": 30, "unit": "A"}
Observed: {"value": 17.5, "unit": "A"}
